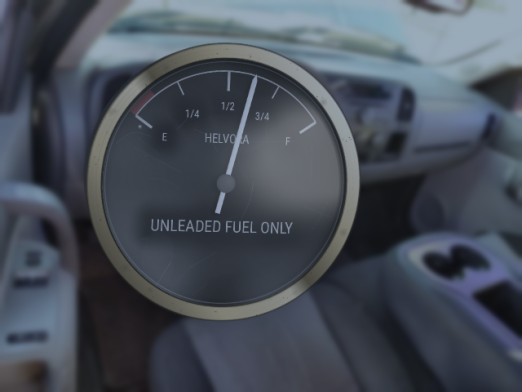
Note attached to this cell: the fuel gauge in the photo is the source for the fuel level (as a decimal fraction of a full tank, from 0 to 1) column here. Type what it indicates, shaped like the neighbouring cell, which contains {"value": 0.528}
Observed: {"value": 0.625}
